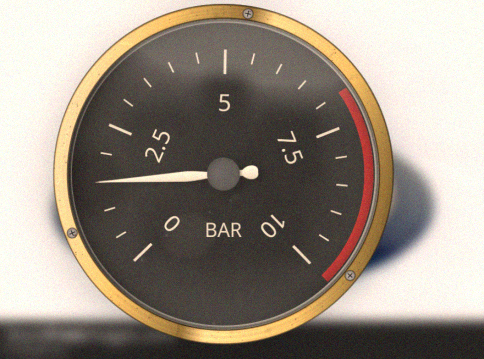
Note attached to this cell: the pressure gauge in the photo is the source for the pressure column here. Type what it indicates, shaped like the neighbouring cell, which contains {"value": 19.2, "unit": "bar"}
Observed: {"value": 1.5, "unit": "bar"}
